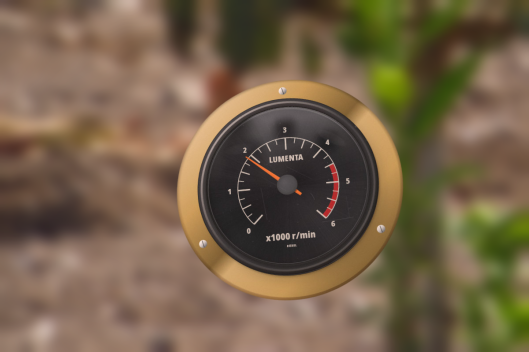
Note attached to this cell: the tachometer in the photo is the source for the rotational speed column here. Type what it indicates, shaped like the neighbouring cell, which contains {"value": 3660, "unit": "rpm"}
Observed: {"value": 1875, "unit": "rpm"}
